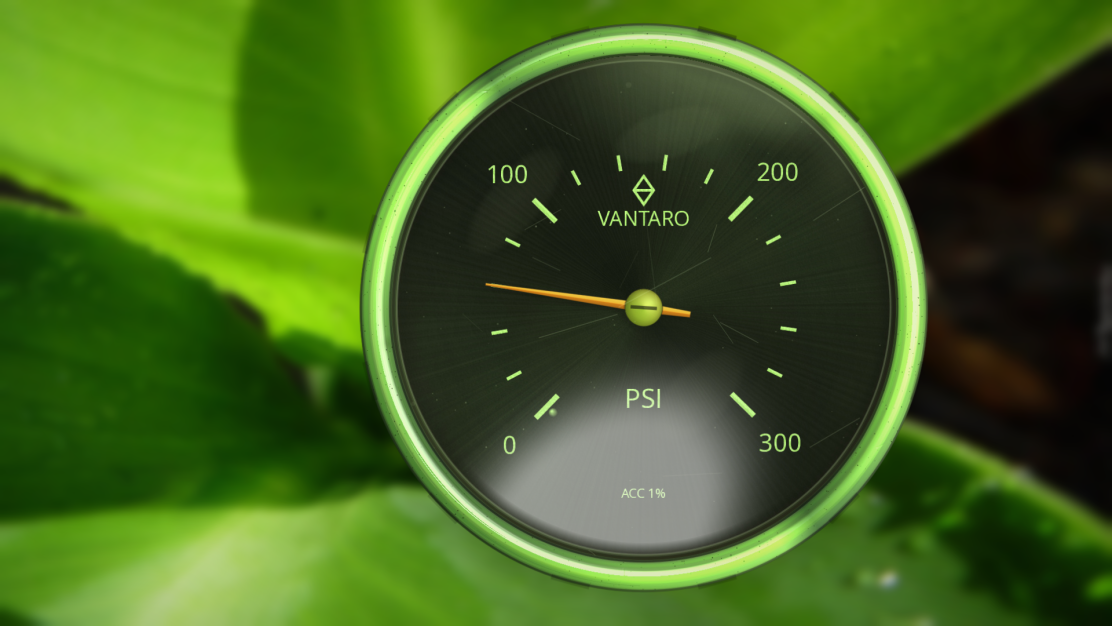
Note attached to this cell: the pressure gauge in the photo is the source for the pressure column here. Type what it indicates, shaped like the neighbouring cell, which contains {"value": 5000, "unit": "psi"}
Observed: {"value": 60, "unit": "psi"}
